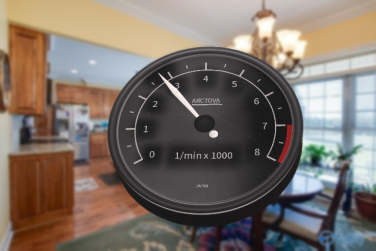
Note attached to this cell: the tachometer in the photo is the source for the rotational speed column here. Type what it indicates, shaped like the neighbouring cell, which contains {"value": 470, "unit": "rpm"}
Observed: {"value": 2750, "unit": "rpm"}
